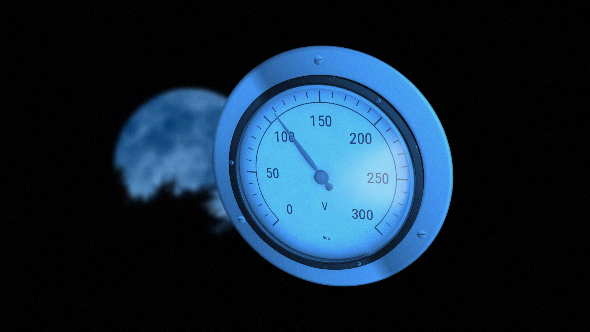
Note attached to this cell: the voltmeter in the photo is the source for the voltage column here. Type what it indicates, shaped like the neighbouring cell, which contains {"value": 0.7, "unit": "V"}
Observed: {"value": 110, "unit": "V"}
